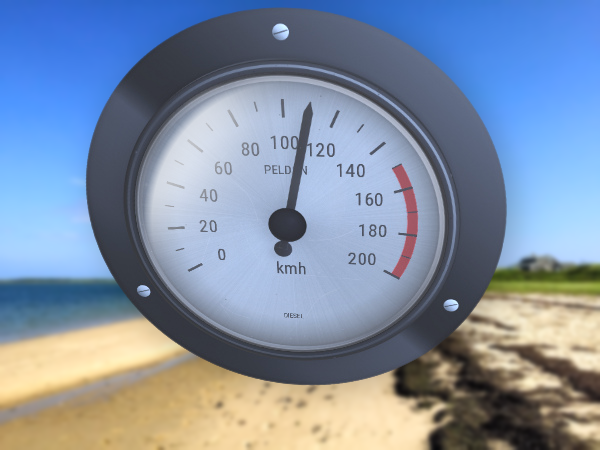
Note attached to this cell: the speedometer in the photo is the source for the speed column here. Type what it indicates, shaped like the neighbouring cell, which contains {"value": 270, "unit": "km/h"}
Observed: {"value": 110, "unit": "km/h"}
